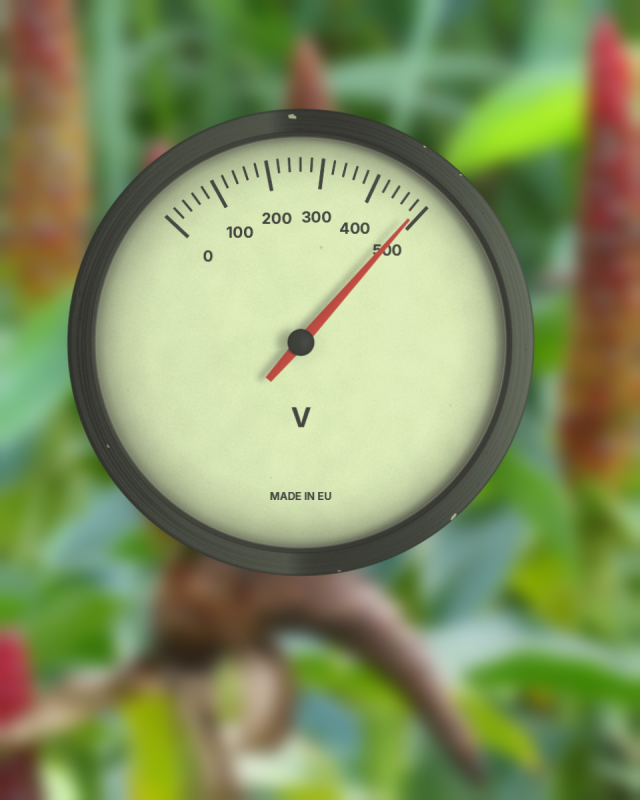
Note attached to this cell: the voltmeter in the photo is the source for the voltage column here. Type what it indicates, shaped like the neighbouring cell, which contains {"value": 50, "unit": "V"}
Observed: {"value": 490, "unit": "V"}
